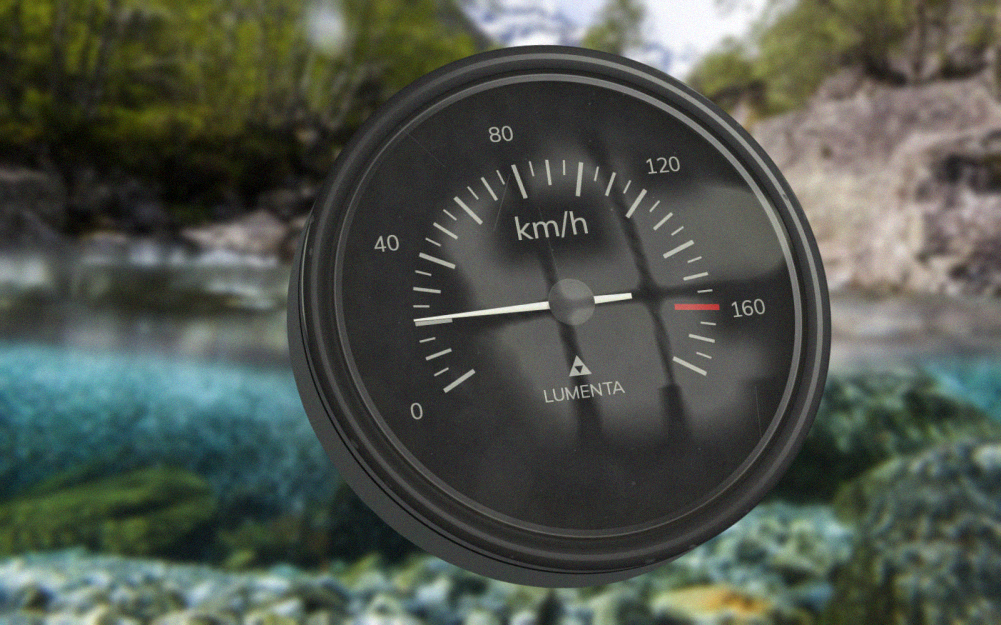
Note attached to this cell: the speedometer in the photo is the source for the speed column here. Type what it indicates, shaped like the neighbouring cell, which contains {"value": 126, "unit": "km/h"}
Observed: {"value": 20, "unit": "km/h"}
